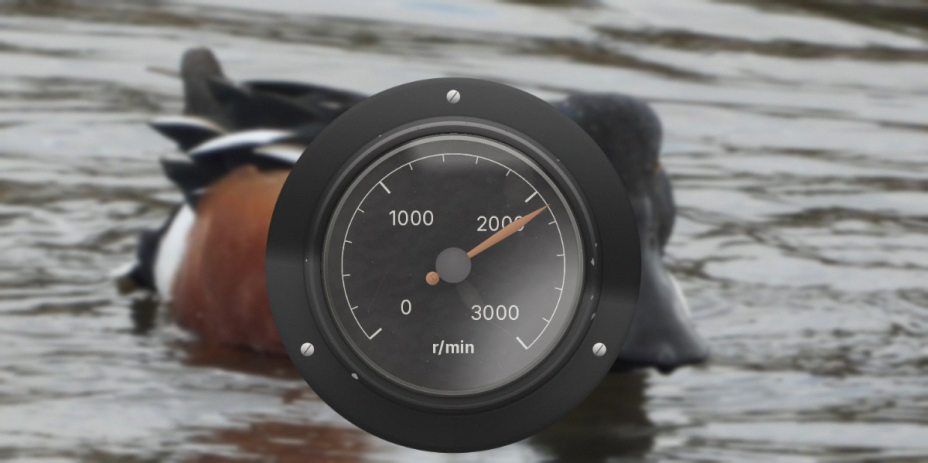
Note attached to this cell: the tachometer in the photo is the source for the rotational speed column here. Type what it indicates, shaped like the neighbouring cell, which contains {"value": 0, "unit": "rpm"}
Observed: {"value": 2100, "unit": "rpm"}
